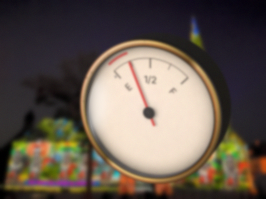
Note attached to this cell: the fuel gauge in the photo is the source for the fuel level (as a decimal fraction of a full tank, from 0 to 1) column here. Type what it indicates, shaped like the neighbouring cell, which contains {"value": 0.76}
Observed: {"value": 0.25}
